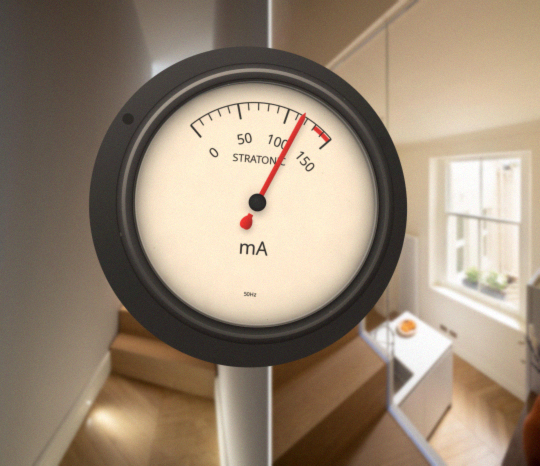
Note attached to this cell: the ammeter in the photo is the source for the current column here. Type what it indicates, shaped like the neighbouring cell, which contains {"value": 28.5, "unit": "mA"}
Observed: {"value": 115, "unit": "mA"}
